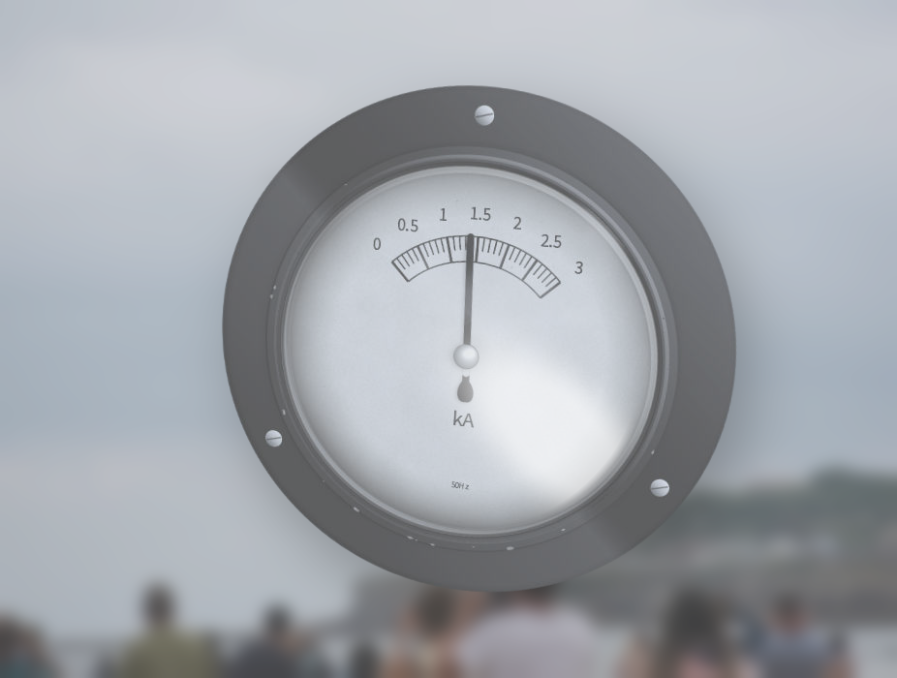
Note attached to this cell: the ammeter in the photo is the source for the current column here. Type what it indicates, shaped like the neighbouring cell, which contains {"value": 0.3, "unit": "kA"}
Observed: {"value": 1.4, "unit": "kA"}
